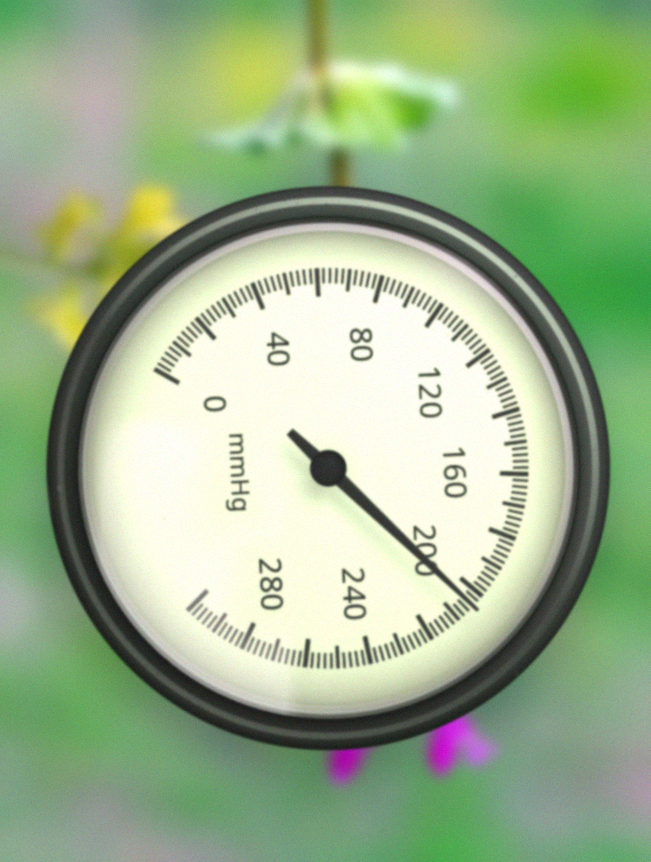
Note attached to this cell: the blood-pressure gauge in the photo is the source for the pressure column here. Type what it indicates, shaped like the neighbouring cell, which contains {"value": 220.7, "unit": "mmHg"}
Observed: {"value": 204, "unit": "mmHg"}
